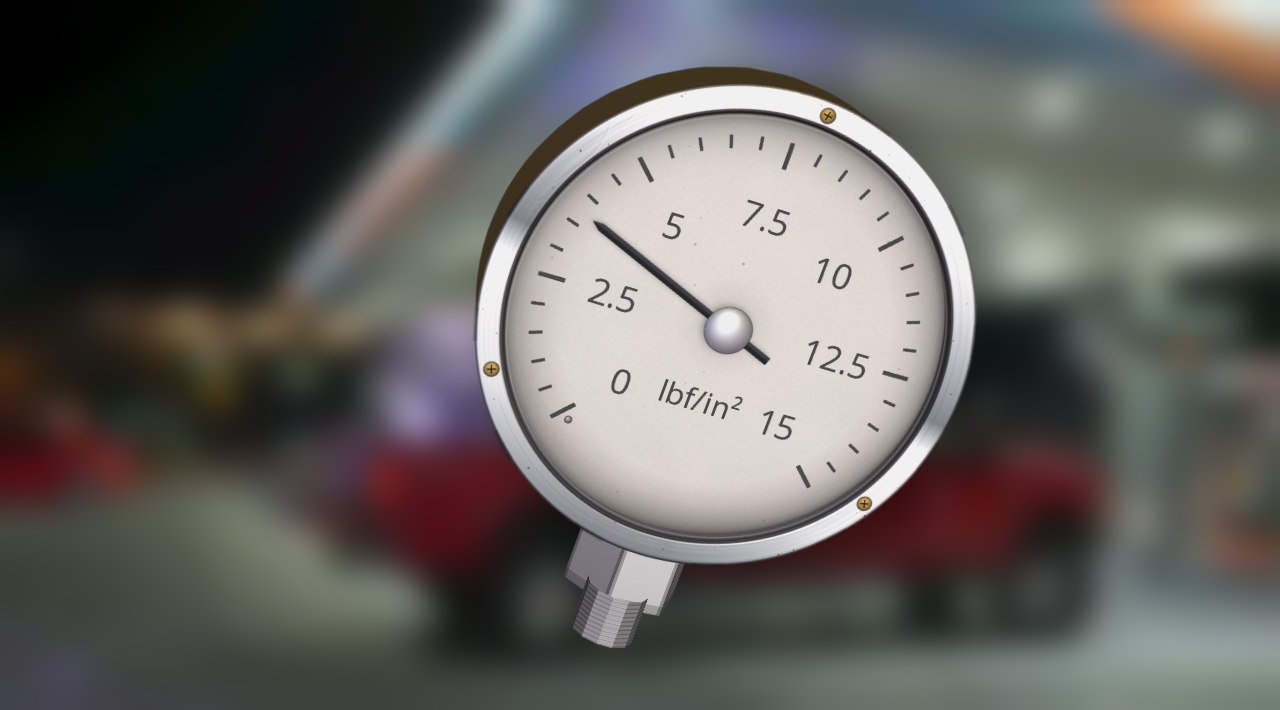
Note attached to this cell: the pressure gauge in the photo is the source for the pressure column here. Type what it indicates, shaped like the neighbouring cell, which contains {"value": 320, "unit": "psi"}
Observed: {"value": 3.75, "unit": "psi"}
